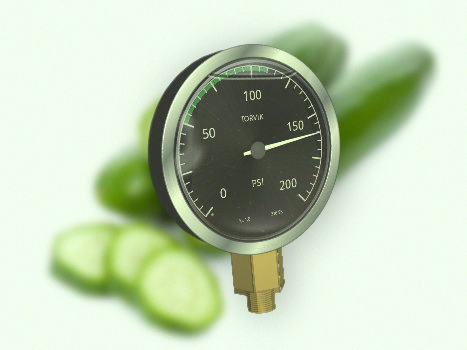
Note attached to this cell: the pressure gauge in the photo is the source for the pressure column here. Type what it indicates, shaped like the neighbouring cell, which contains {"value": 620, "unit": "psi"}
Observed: {"value": 160, "unit": "psi"}
